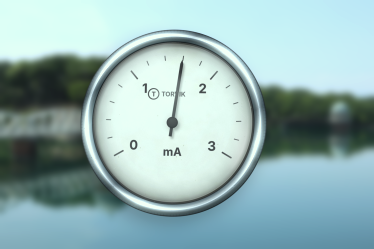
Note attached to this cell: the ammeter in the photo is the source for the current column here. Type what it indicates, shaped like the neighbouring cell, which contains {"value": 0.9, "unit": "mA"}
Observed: {"value": 1.6, "unit": "mA"}
